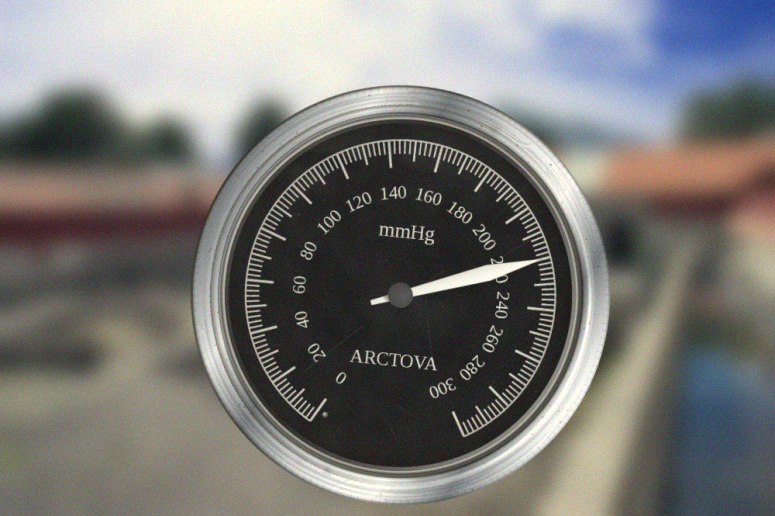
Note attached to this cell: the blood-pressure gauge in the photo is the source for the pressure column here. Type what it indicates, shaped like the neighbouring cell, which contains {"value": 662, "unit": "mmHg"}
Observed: {"value": 220, "unit": "mmHg"}
